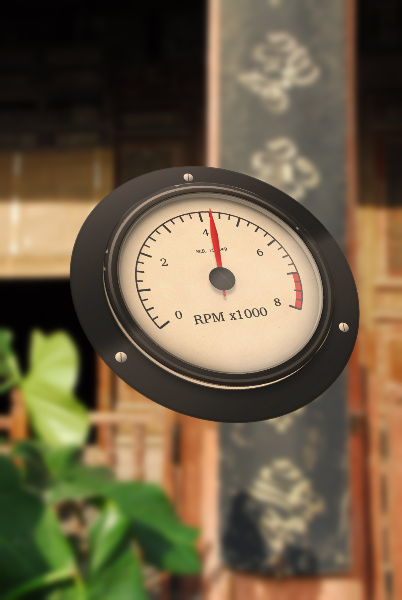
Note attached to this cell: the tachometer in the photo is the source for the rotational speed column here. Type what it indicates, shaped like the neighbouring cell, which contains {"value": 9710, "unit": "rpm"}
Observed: {"value": 4250, "unit": "rpm"}
